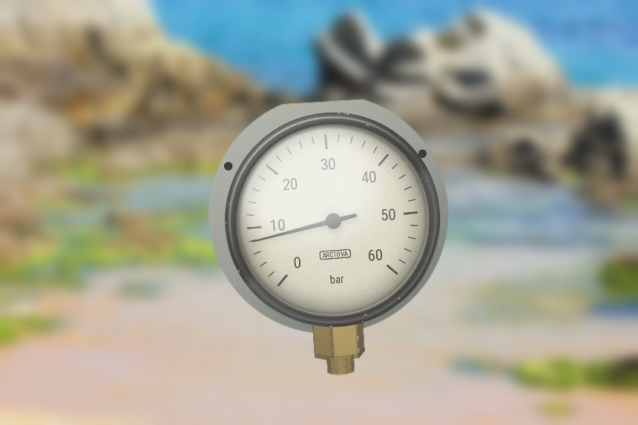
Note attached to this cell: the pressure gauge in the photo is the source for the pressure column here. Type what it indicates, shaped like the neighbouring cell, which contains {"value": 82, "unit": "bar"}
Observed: {"value": 8, "unit": "bar"}
